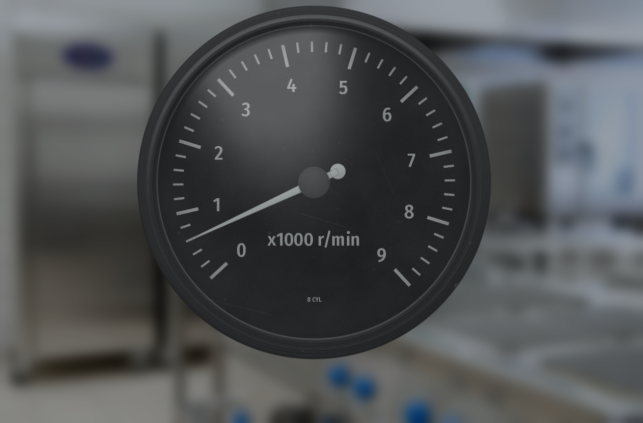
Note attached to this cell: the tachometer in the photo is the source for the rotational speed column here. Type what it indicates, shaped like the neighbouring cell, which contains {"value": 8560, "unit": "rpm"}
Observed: {"value": 600, "unit": "rpm"}
